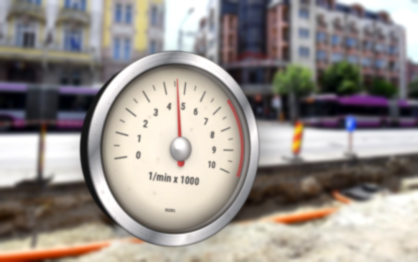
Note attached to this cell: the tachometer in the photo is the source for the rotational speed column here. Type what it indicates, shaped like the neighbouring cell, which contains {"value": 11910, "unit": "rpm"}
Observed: {"value": 4500, "unit": "rpm"}
